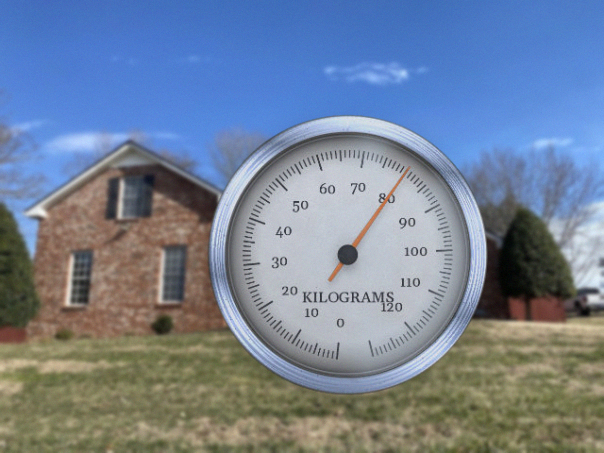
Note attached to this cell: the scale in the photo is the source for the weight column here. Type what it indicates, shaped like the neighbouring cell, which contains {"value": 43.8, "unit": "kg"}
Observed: {"value": 80, "unit": "kg"}
